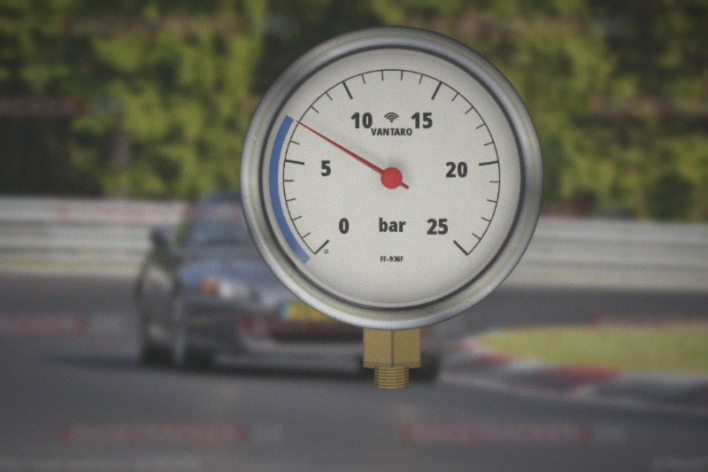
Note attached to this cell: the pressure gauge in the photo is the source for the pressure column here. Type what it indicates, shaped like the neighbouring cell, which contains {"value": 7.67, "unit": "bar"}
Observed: {"value": 7, "unit": "bar"}
